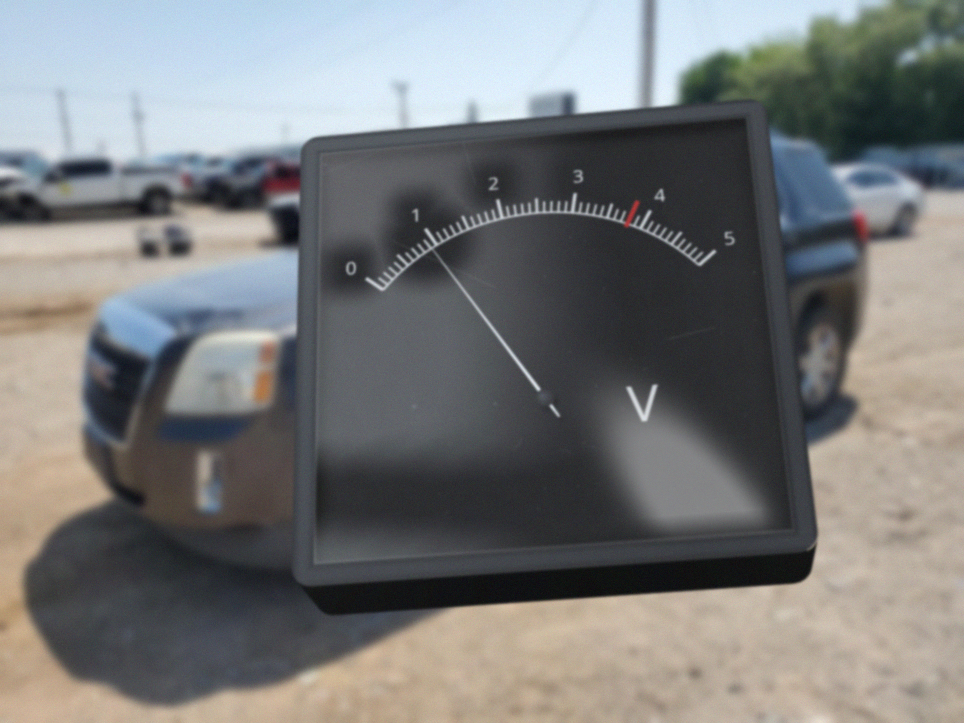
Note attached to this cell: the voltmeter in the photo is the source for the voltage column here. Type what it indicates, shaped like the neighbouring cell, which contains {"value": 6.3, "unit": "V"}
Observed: {"value": 0.9, "unit": "V"}
